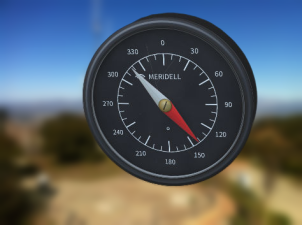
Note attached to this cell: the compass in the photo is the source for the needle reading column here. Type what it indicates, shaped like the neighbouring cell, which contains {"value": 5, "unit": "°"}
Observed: {"value": 140, "unit": "°"}
